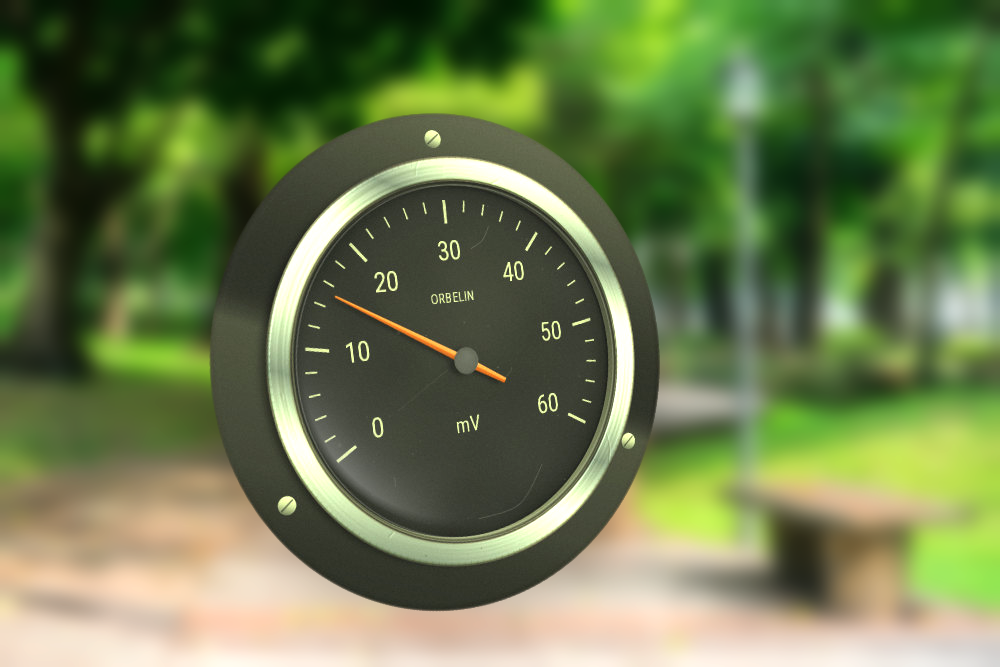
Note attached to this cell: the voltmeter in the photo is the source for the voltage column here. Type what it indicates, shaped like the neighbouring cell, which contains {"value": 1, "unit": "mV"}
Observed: {"value": 15, "unit": "mV"}
